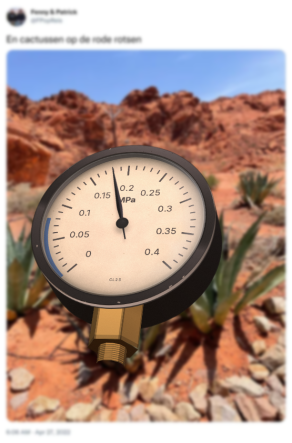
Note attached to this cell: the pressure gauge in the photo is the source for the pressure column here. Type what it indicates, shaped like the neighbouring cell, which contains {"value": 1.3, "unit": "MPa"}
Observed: {"value": 0.18, "unit": "MPa"}
